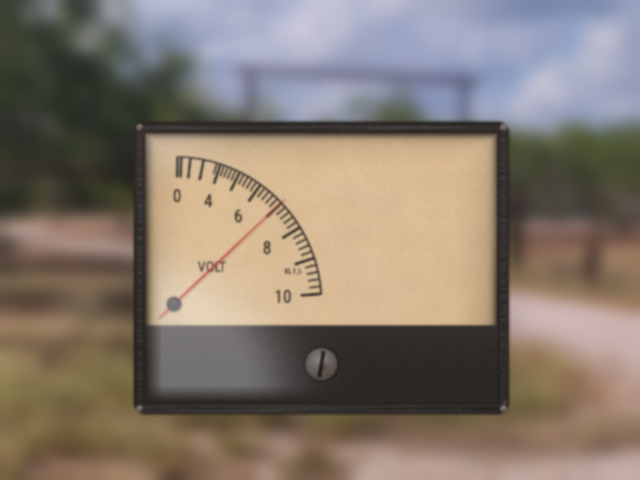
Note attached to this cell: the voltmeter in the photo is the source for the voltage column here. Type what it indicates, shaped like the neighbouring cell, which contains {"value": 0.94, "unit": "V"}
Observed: {"value": 7, "unit": "V"}
